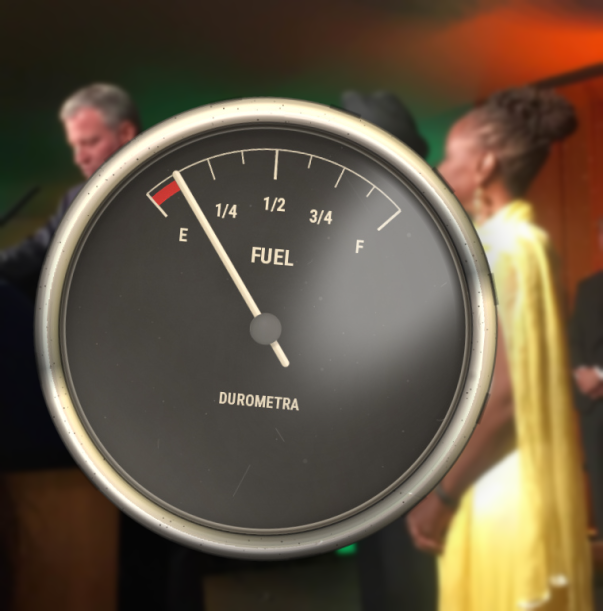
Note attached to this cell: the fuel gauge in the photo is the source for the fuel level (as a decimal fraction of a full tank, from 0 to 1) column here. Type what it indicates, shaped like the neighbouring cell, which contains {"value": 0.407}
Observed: {"value": 0.125}
